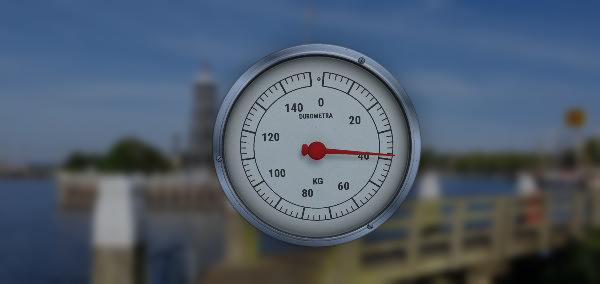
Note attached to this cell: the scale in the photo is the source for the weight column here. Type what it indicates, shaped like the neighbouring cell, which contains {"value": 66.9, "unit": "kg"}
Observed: {"value": 38, "unit": "kg"}
